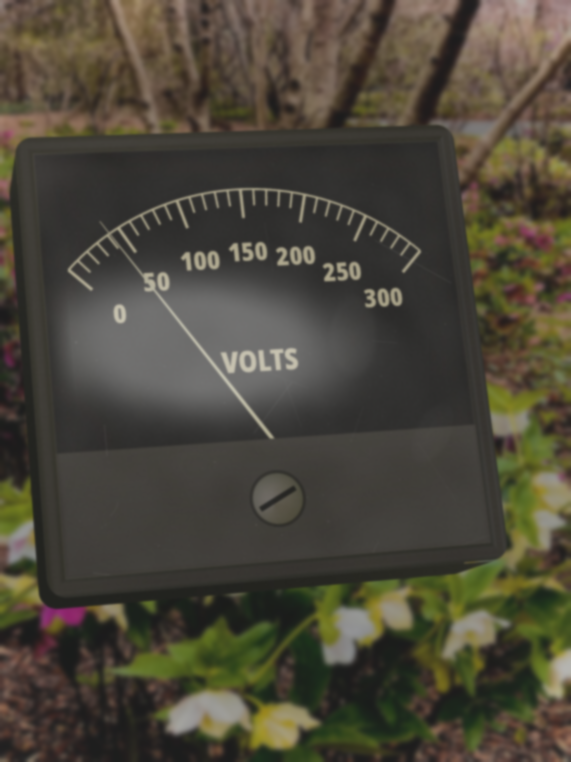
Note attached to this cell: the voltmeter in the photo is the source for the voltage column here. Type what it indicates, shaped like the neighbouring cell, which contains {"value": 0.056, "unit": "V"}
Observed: {"value": 40, "unit": "V"}
